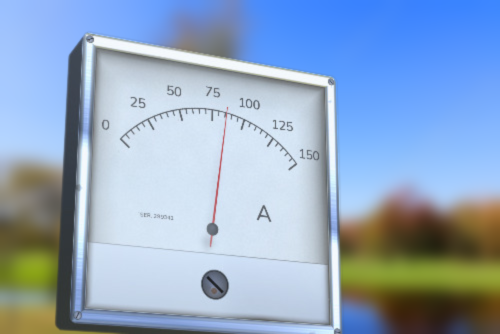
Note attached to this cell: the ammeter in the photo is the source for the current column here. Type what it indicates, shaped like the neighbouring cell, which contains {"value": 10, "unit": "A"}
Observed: {"value": 85, "unit": "A"}
